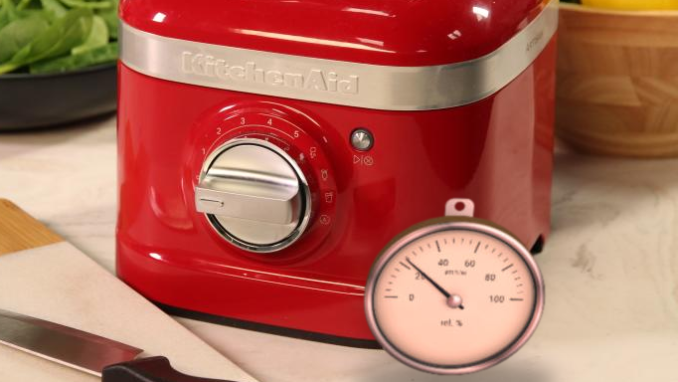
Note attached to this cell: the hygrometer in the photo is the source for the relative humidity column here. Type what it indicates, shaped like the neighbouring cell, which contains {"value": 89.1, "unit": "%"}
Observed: {"value": 24, "unit": "%"}
